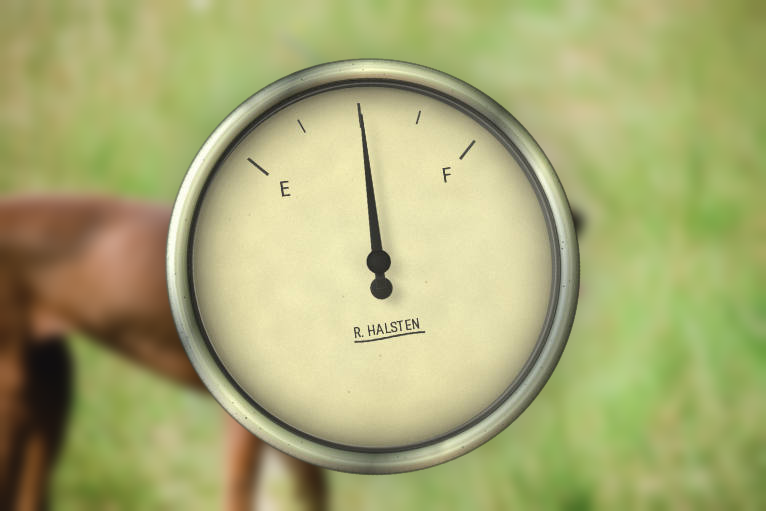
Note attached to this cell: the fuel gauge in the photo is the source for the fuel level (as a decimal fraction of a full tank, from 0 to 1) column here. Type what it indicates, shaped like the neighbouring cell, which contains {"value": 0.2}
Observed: {"value": 0.5}
